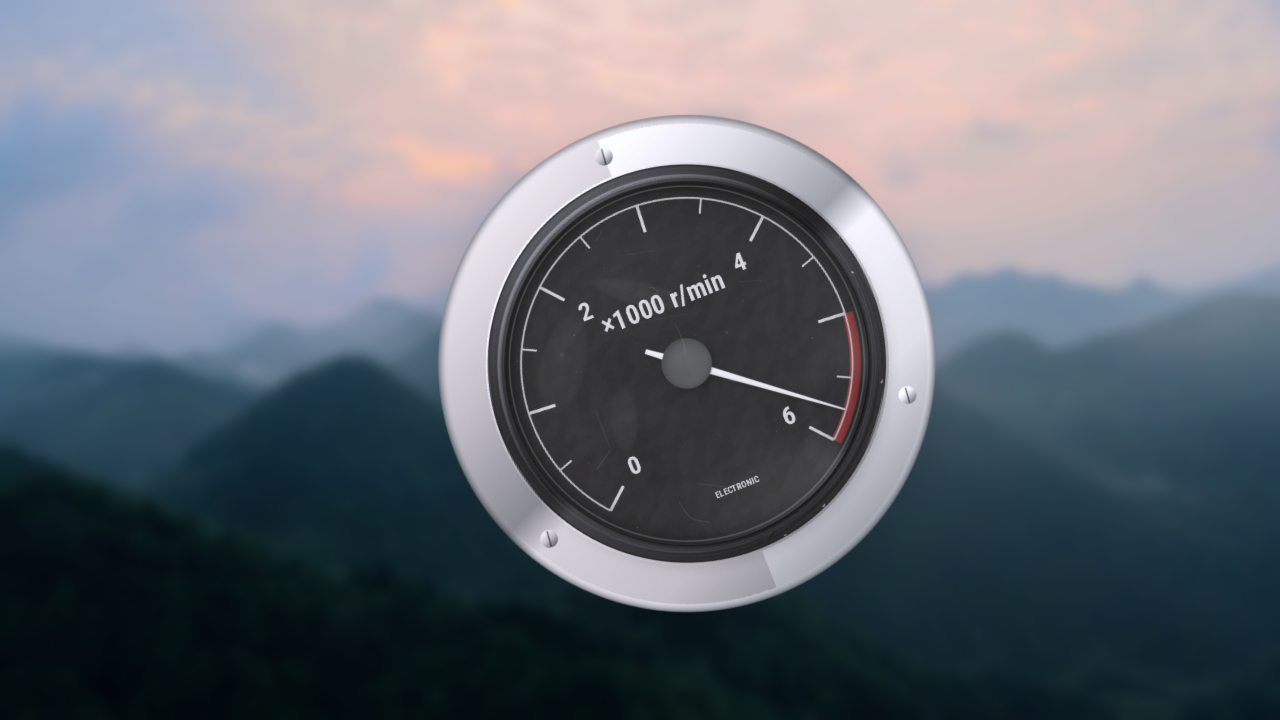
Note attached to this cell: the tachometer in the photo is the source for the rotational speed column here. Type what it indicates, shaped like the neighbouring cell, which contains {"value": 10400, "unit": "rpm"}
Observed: {"value": 5750, "unit": "rpm"}
